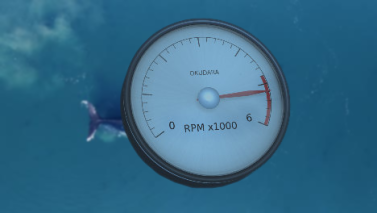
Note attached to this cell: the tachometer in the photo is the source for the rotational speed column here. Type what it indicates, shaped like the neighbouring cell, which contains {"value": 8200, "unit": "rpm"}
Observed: {"value": 5200, "unit": "rpm"}
